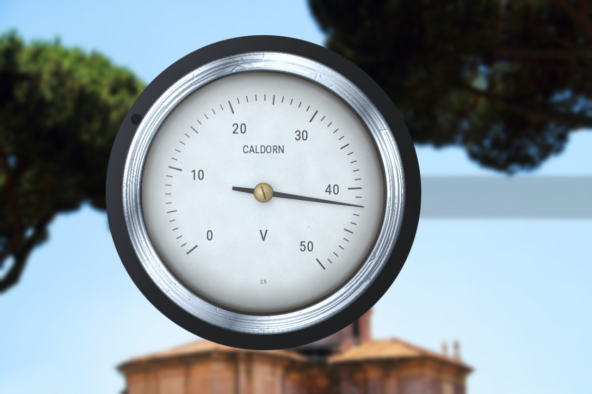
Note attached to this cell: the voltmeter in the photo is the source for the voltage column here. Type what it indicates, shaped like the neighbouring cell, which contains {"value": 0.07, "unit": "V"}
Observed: {"value": 42, "unit": "V"}
